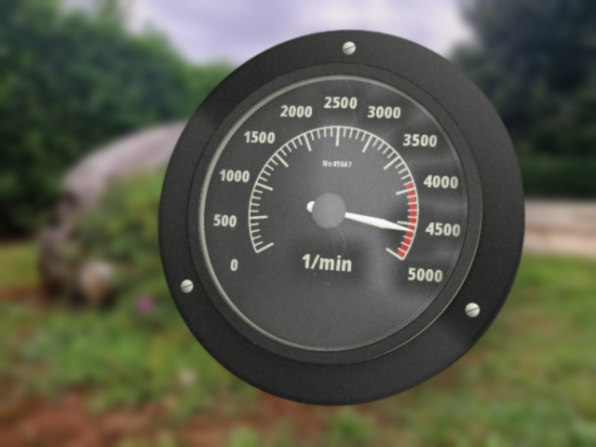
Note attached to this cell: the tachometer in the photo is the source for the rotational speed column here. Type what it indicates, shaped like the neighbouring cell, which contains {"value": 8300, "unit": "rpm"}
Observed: {"value": 4600, "unit": "rpm"}
